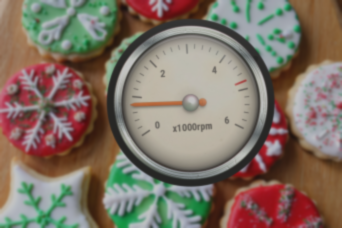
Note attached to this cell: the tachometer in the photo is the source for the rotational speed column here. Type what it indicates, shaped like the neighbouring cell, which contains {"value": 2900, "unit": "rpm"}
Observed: {"value": 800, "unit": "rpm"}
